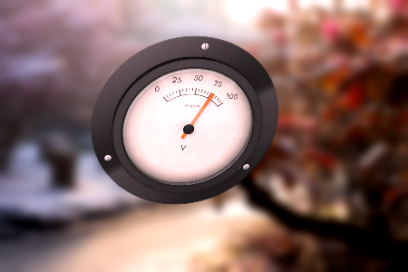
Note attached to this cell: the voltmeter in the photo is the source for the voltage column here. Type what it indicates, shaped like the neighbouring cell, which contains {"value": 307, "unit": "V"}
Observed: {"value": 75, "unit": "V"}
